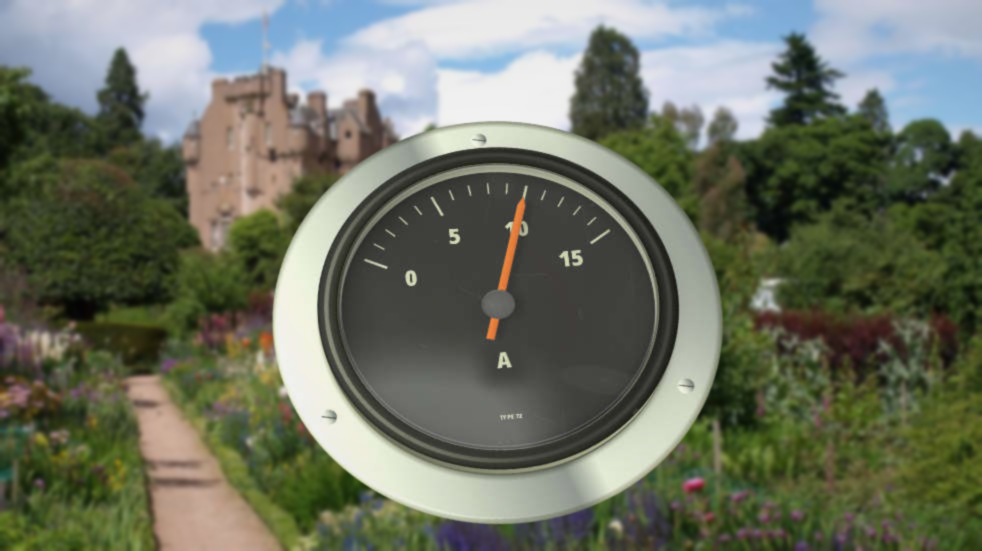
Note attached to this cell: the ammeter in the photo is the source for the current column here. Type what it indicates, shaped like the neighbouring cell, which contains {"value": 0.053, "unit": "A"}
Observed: {"value": 10, "unit": "A"}
